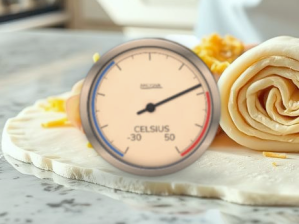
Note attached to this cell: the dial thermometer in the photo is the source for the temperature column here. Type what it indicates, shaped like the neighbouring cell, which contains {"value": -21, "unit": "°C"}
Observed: {"value": 27.5, "unit": "°C"}
